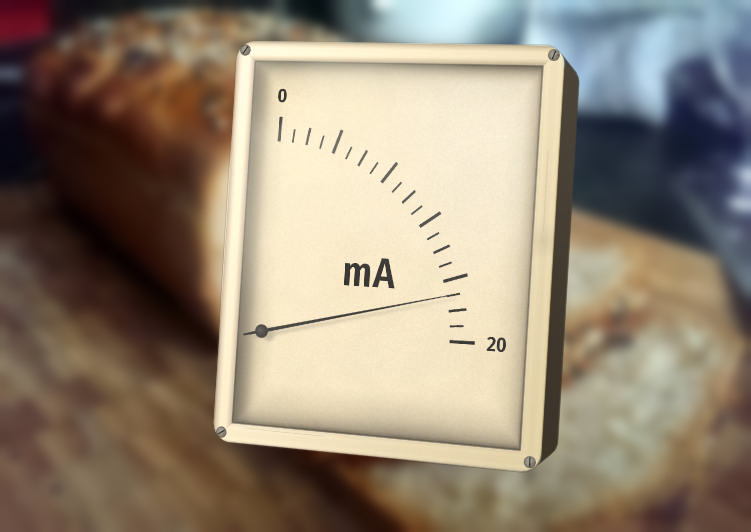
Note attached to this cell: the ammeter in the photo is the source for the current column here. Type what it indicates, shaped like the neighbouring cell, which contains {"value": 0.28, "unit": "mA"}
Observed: {"value": 17, "unit": "mA"}
